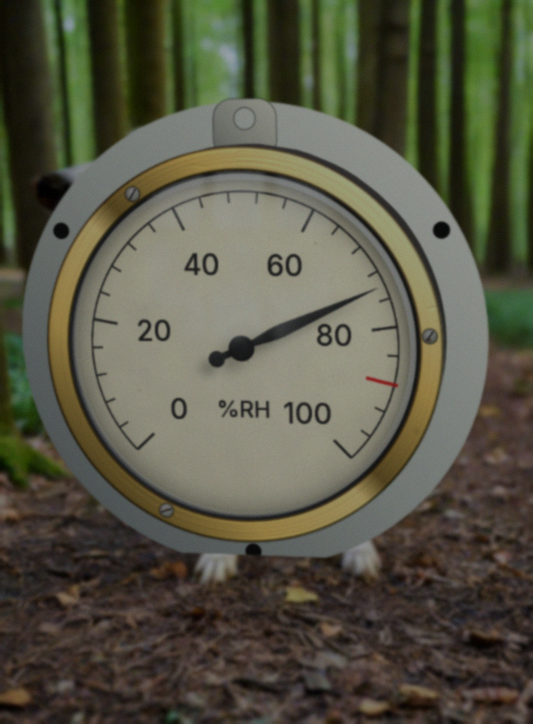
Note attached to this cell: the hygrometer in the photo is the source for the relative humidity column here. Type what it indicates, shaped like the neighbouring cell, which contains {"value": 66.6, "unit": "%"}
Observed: {"value": 74, "unit": "%"}
